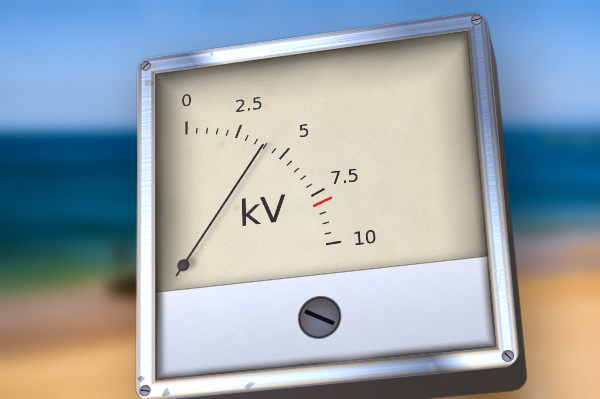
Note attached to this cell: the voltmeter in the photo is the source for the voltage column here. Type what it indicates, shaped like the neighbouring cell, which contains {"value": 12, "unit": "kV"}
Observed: {"value": 4, "unit": "kV"}
